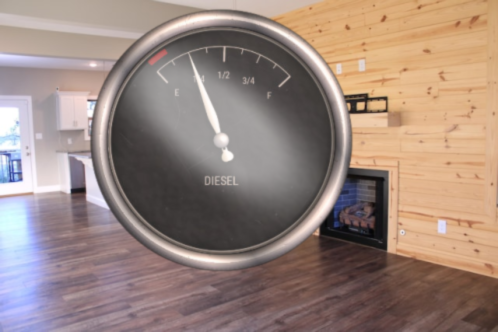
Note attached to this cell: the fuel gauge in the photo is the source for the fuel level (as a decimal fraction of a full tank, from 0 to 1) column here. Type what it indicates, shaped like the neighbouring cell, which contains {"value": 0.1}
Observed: {"value": 0.25}
